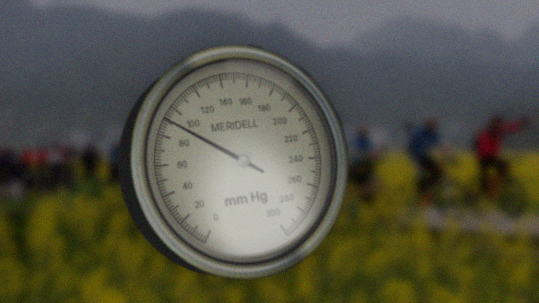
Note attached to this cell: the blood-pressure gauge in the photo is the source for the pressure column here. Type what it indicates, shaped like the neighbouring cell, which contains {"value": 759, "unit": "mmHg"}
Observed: {"value": 90, "unit": "mmHg"}
